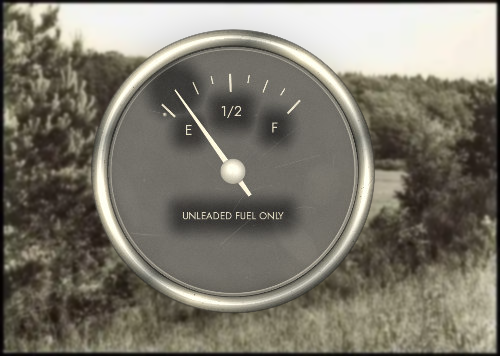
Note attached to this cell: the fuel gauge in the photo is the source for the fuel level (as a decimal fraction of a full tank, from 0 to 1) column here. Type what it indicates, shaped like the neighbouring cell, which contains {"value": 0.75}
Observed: {"value": 0.125}
